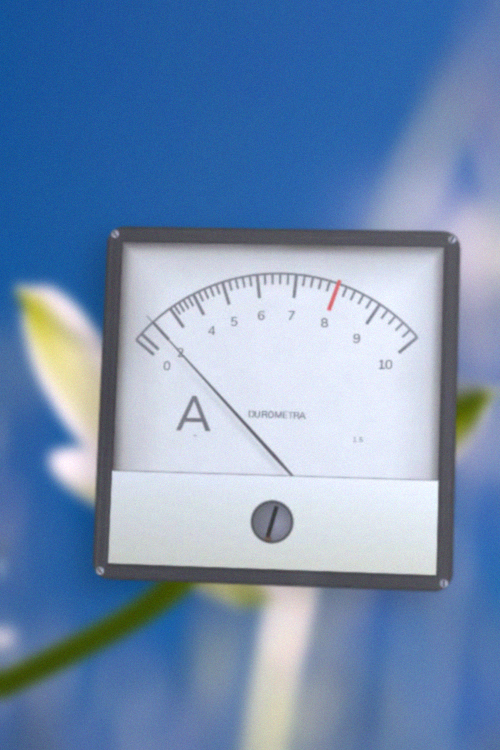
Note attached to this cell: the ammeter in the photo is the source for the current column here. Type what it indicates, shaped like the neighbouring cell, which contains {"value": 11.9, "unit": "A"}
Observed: {"value": 2, "unit": "A"}
